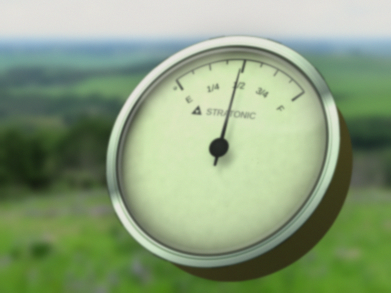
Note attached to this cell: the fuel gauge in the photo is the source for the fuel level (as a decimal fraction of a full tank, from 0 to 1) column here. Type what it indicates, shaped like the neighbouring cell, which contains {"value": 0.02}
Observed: {"value": 0.5}
